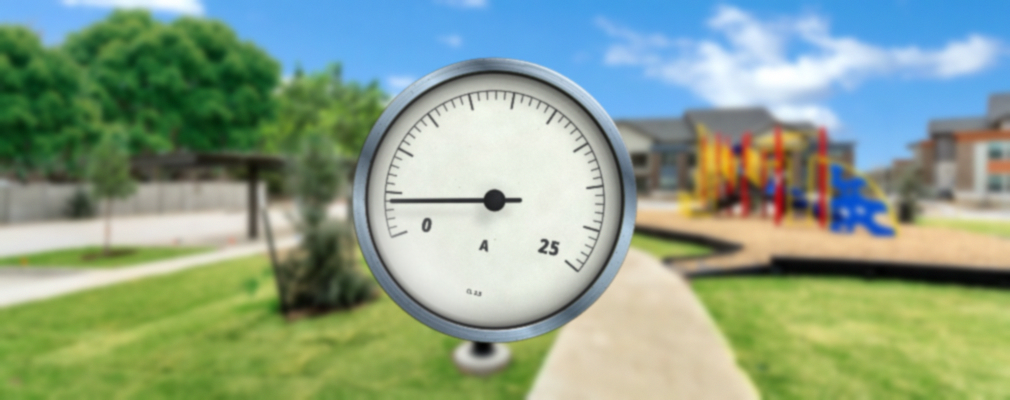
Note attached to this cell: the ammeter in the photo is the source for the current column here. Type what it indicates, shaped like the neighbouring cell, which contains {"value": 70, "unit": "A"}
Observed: {"value": 2, "unit": "A"}
